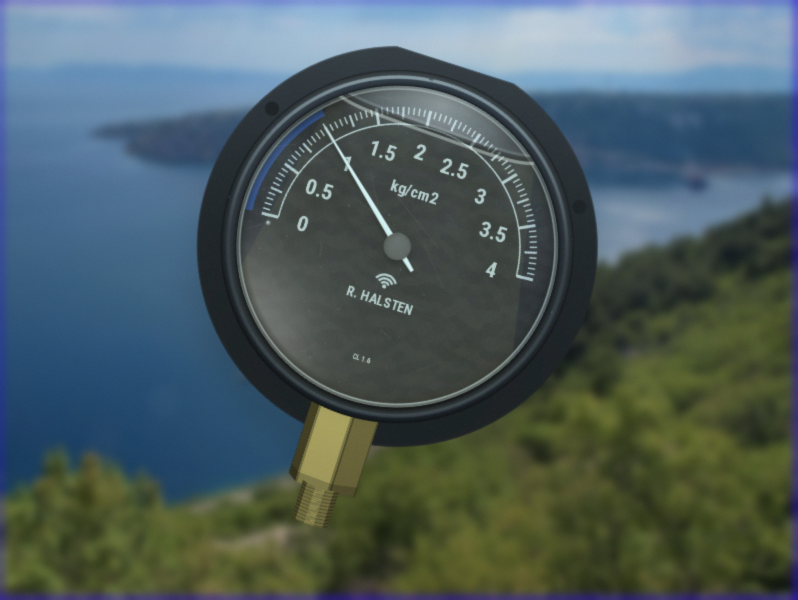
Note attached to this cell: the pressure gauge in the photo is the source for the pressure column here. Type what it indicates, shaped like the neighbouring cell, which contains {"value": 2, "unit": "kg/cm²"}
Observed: {"value": 1, "unit": "kg/cm²"}
